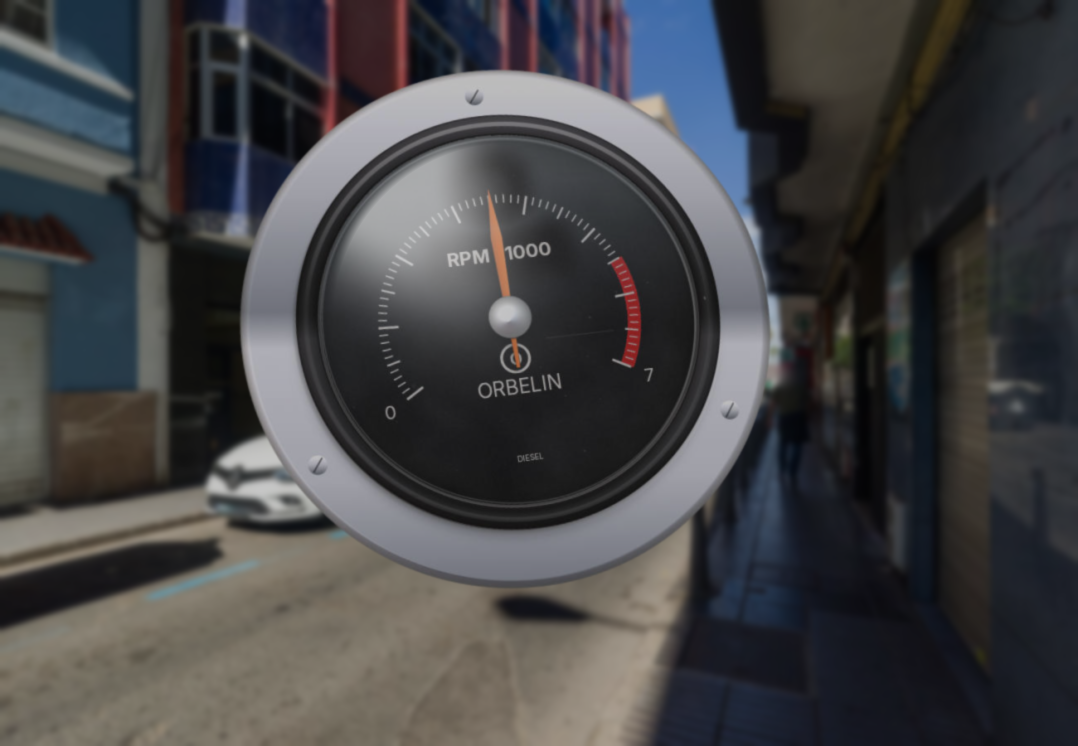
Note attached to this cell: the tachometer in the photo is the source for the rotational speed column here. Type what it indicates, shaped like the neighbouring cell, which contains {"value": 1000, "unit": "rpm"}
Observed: {"value": 3500, "unit": "rpm"}
